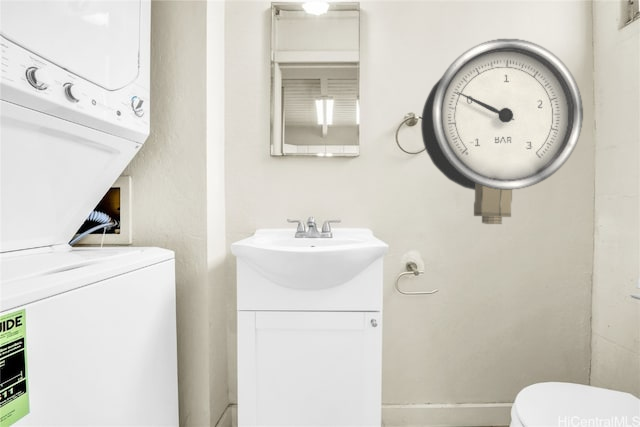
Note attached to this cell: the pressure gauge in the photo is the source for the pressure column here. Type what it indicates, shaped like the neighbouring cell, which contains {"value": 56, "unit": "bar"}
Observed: {"value": 0, "unit": "bar"}
